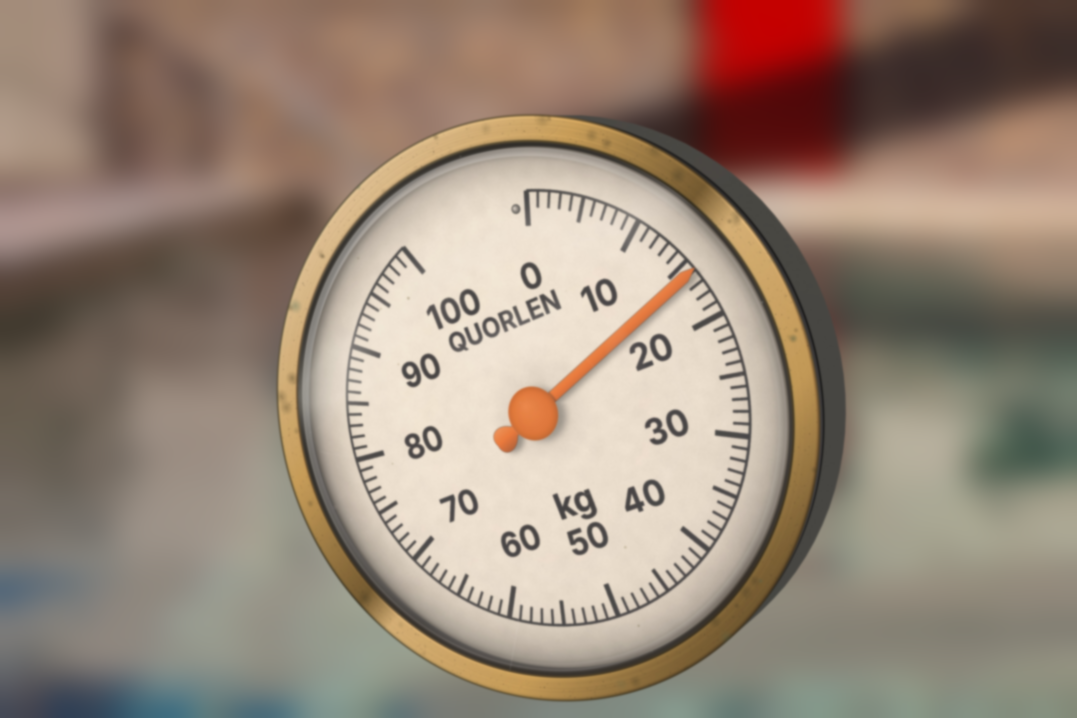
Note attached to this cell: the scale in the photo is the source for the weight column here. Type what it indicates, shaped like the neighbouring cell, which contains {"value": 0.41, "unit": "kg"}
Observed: {"value": 16, "unit": "kg"}
